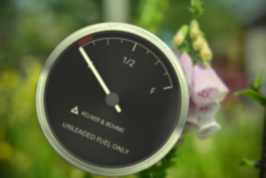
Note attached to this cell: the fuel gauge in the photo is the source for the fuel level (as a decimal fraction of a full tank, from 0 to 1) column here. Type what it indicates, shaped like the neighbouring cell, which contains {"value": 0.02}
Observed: {"value": 0}
